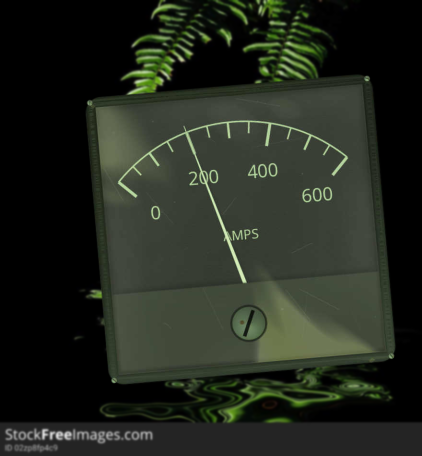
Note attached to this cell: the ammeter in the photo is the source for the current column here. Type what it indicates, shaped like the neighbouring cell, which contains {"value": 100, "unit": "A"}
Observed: {"value": 200, "unit": "A"}
